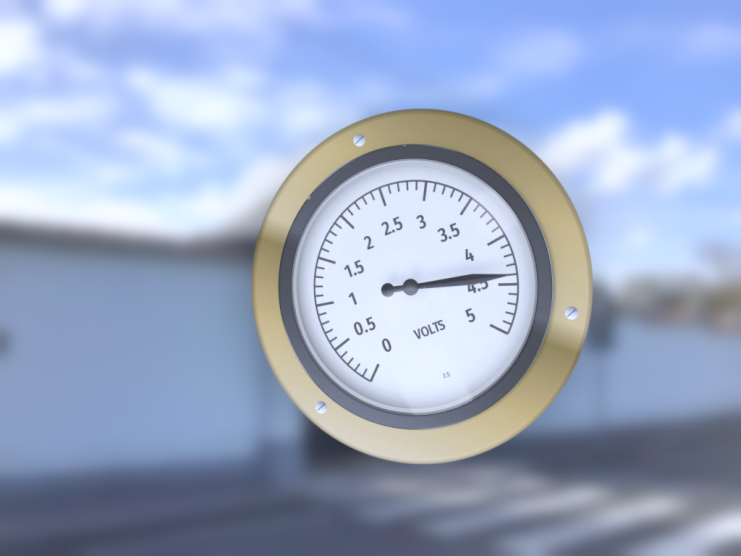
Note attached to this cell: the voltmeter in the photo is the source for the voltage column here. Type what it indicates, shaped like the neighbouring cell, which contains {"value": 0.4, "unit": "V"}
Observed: {"value": 4.4, "unit": "V"}
